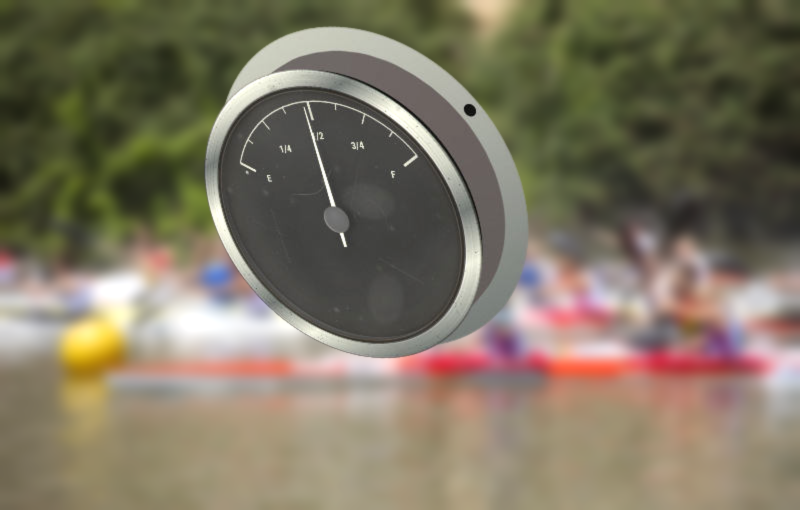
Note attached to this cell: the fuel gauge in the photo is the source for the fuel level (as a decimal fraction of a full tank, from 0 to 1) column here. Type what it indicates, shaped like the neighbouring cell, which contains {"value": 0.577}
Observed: {"value": 0.5}
